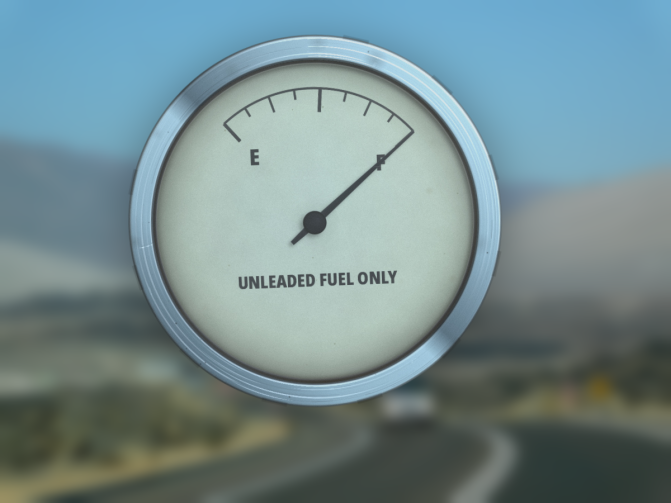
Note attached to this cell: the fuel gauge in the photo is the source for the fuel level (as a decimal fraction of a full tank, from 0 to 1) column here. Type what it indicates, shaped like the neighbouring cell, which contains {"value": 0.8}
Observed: {"value": 1}
